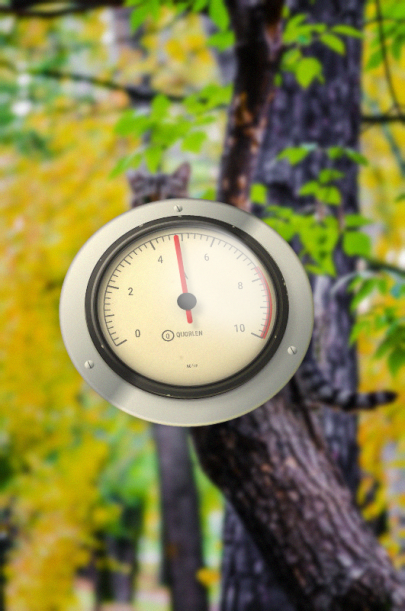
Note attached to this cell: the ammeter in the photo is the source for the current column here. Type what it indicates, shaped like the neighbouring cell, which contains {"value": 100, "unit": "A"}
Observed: {"value": 4.8, "unit": "A"}
